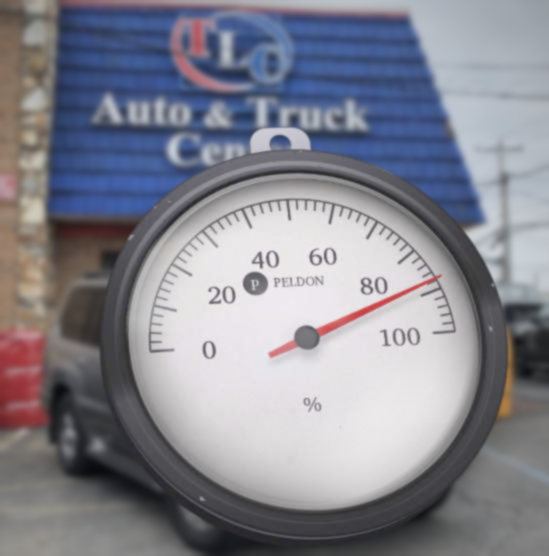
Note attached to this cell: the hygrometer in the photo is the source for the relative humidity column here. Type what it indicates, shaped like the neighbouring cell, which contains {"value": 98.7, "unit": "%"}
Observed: {"value": 88, "unit": "%"}
